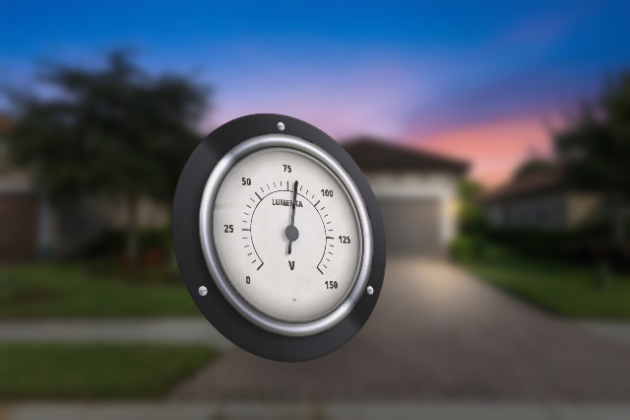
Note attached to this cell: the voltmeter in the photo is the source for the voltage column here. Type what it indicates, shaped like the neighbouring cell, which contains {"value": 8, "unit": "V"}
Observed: {"value": 80, "unit": "V"}
